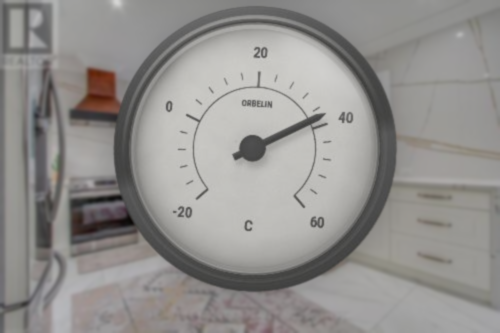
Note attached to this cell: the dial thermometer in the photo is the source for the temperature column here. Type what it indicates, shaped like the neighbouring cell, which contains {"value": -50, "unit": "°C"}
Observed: {"value": 38, "unit": "°C"}
